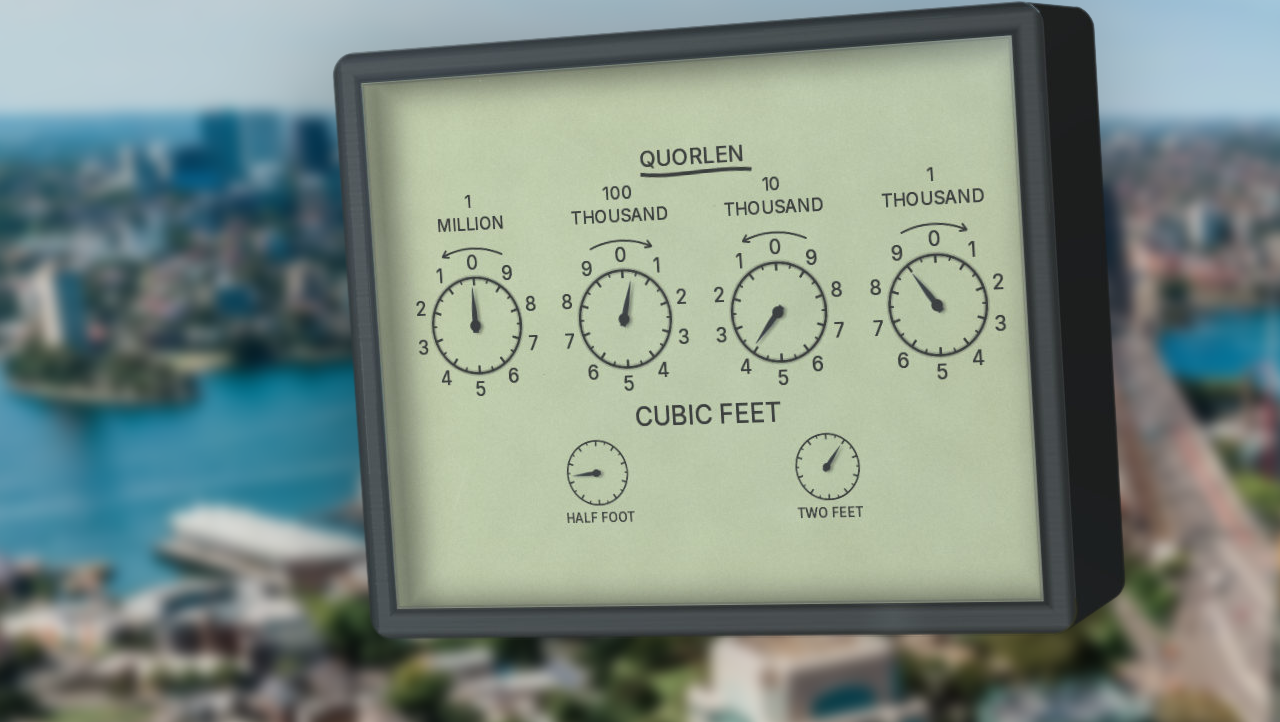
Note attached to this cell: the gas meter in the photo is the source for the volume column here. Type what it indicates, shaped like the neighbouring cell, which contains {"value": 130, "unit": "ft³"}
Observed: {"value": 3900, "unit": "ft³"}
